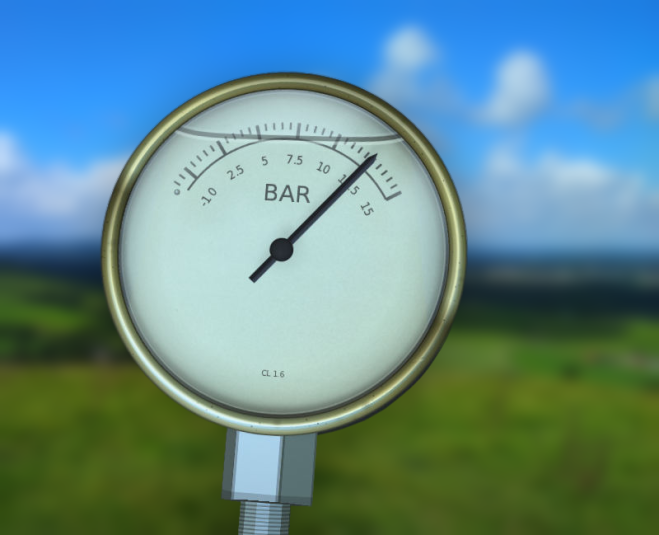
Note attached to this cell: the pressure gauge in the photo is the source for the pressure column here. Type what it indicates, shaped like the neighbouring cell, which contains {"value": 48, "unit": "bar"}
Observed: {"value": 12.5, "unit": "bar"}
